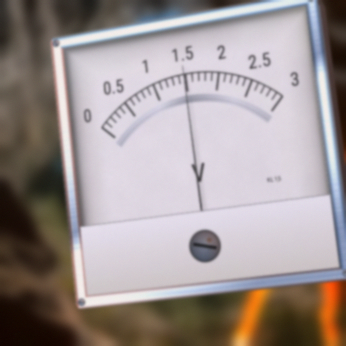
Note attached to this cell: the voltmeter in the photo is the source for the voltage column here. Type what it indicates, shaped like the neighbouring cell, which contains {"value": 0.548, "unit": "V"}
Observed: {"value": 1.5, "unit": "V"}
